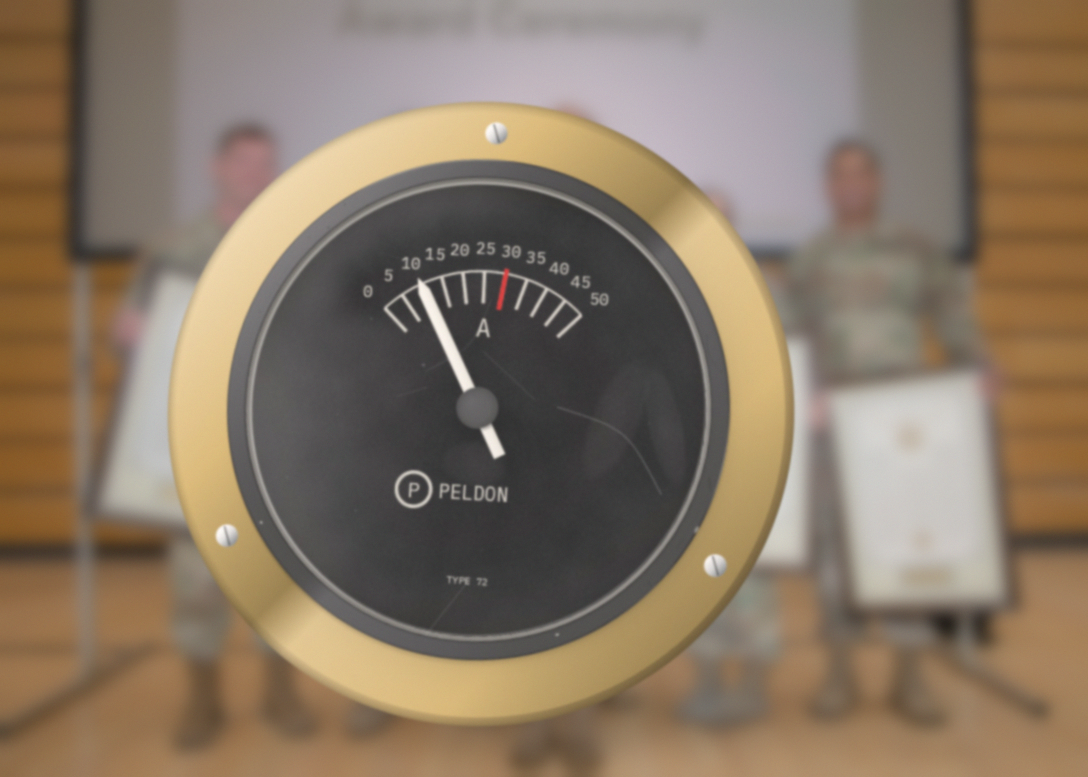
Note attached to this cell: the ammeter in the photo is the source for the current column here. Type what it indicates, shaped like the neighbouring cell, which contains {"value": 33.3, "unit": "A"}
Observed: {"value": 10, "unit": "A"}
